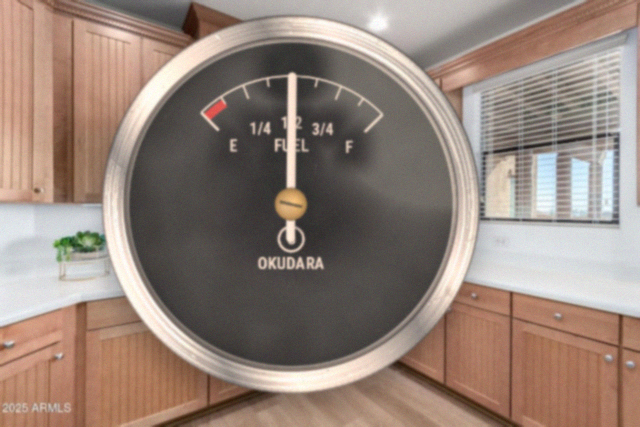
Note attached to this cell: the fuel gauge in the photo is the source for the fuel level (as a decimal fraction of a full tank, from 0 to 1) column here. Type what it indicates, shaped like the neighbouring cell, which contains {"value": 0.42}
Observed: {"value": 0.5}
